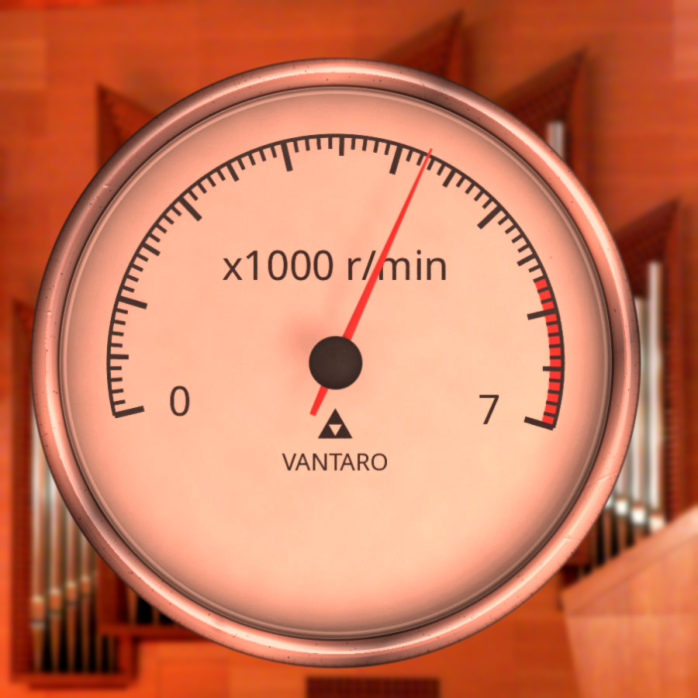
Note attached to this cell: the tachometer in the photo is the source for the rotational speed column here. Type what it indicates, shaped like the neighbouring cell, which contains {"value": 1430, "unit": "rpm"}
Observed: {"value": 4250, "unit": "rpm"}
